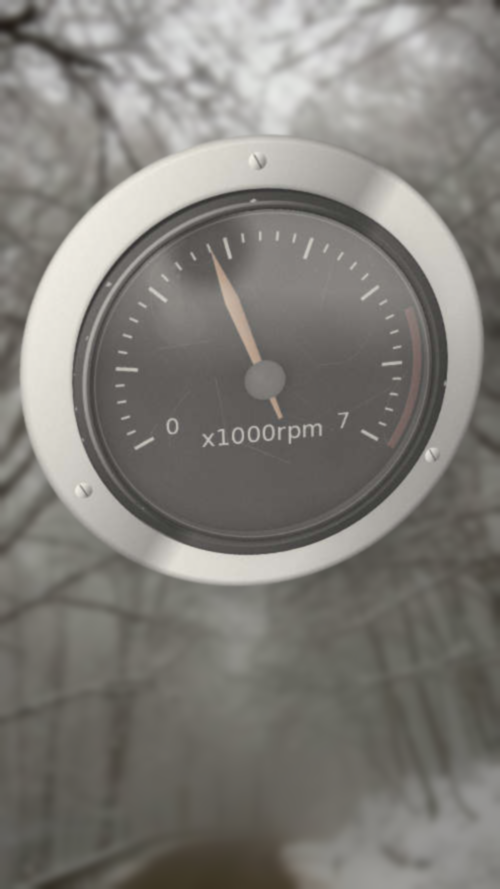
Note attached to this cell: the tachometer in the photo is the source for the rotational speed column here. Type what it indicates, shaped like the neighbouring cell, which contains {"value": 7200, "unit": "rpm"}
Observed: {"value": 2800, "unit": "rpm"}
